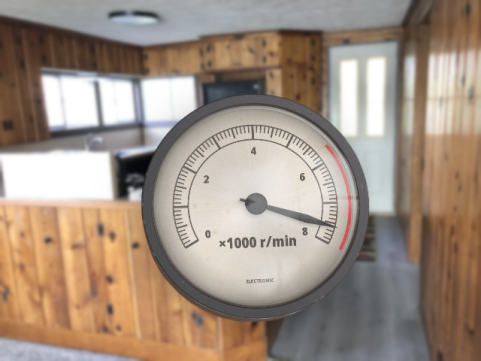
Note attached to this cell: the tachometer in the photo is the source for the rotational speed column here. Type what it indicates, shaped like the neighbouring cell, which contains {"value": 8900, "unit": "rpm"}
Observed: {"value": 7600, "unit": "rpm"}
